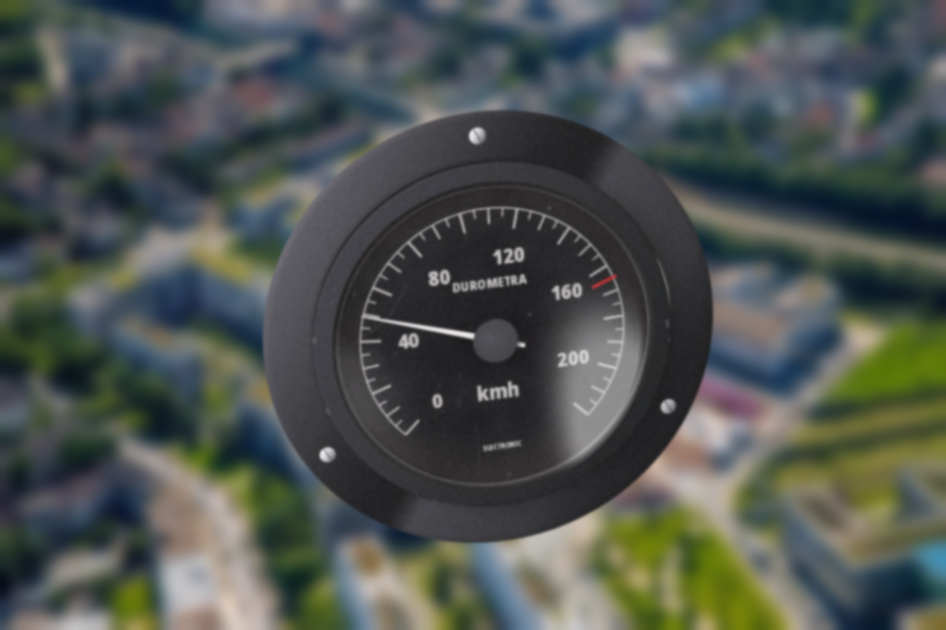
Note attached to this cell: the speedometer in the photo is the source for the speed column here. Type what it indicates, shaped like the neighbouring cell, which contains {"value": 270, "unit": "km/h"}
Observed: {"value": 50, "unit": "km/h"}
